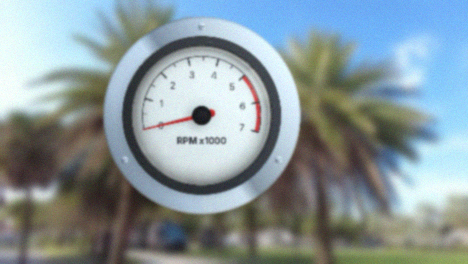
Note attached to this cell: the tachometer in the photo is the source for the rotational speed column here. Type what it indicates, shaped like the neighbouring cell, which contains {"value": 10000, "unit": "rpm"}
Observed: {"value": 0, "unit": "rpm"}
